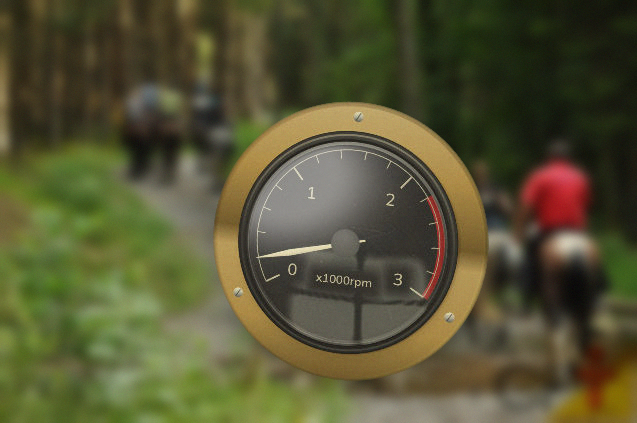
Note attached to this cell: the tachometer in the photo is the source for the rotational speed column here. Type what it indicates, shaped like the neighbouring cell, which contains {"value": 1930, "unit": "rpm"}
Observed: {"value": 200, "unit": "rpm"}
